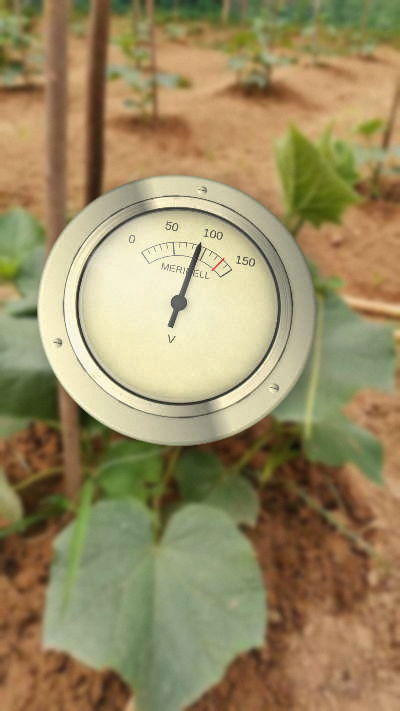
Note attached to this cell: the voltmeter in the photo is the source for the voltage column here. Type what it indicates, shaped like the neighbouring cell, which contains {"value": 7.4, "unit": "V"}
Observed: {"value": 90, "unit": "V"}
